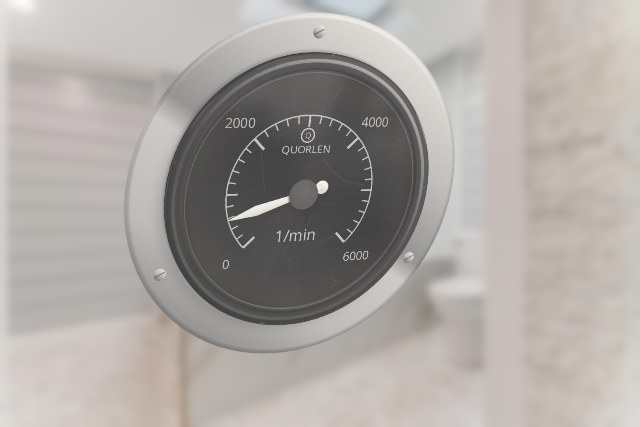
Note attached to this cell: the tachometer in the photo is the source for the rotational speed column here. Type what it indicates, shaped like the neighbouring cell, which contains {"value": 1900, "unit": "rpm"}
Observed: {"value": 600, "unit": "rpm"}
